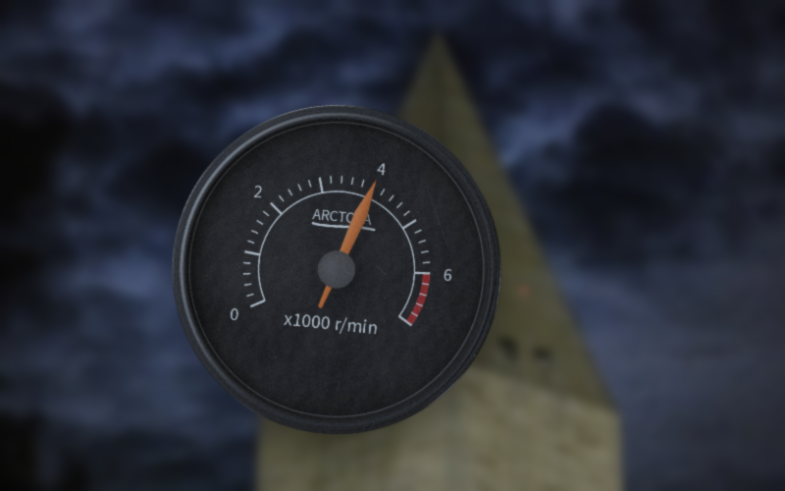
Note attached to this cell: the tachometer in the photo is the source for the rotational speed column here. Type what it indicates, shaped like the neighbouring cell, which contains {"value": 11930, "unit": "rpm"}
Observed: {"value": 4000, "unit": "rpm"}
